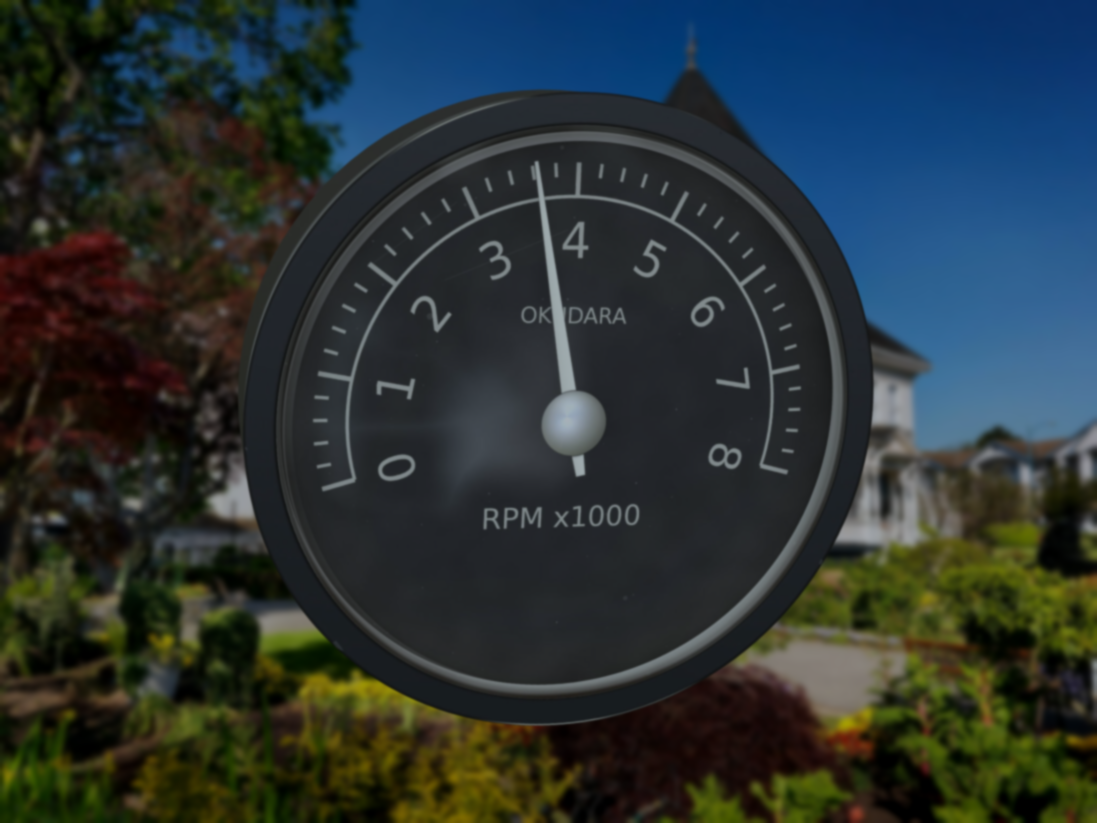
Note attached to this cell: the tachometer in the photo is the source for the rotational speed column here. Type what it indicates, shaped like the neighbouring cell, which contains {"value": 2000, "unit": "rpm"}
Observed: {"value": 3600, "unit": "rpm"}
